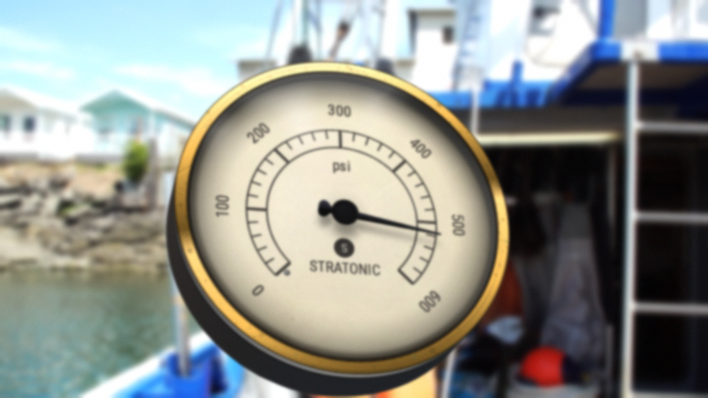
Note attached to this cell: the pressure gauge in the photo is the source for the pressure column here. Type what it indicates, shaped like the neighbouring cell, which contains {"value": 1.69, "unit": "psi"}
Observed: {"value": 520, "unit": "psi"}
